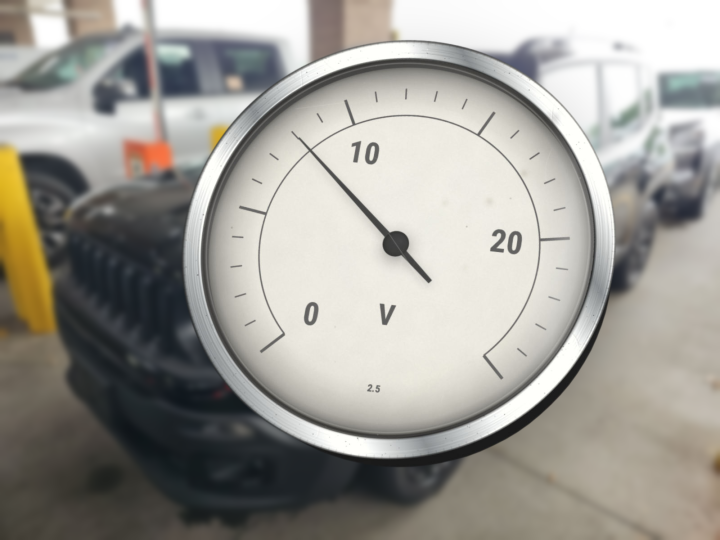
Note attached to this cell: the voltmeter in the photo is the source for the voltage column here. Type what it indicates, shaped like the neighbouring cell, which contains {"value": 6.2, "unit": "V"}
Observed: {"value": 8, "unit": "V"}
